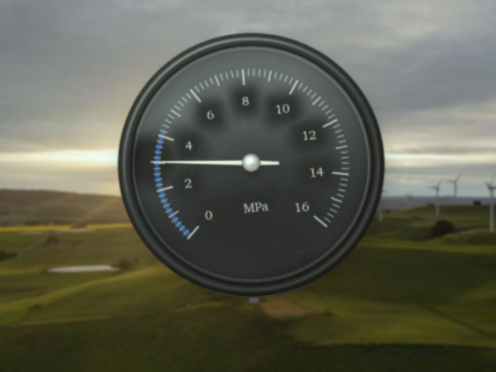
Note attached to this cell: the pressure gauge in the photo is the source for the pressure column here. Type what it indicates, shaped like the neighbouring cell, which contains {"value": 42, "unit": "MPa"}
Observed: {"value": 3, "unit": "MPa"}
